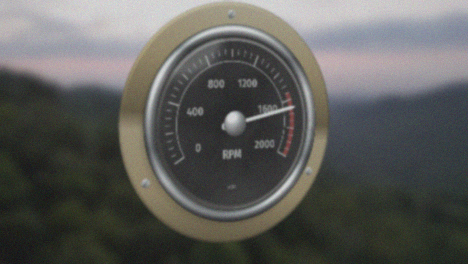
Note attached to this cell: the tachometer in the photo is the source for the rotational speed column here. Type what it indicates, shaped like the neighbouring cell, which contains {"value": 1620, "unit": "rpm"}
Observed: {"value": 1650, "unit": "rpm"}
